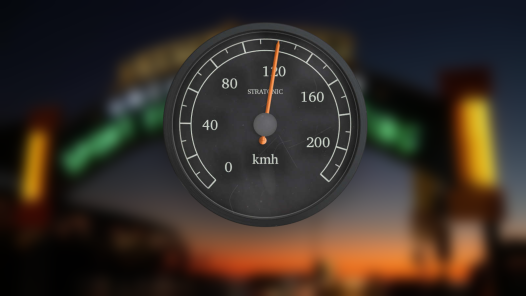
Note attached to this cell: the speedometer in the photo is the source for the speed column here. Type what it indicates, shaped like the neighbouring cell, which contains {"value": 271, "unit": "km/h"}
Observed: {"value": 120, "unit": "km/h"}
